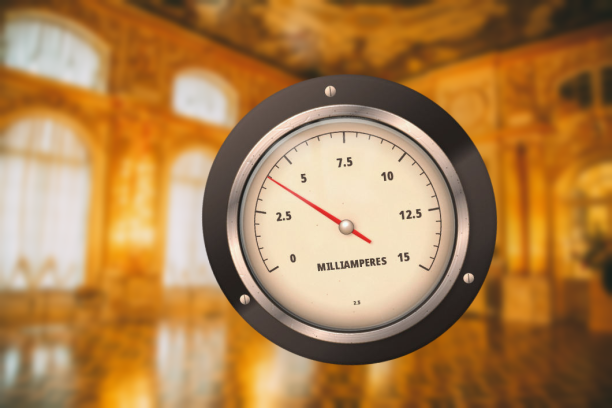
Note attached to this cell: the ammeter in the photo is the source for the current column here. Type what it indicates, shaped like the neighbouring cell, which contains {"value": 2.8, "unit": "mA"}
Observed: {"value": 4, "unit": "mA"}
